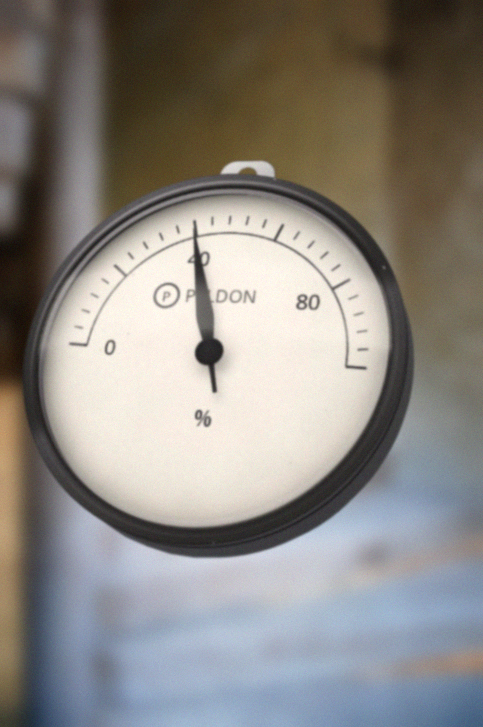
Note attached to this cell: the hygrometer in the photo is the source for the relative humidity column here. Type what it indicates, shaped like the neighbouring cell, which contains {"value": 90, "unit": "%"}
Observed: {"value": 40, "unit": "%"}
